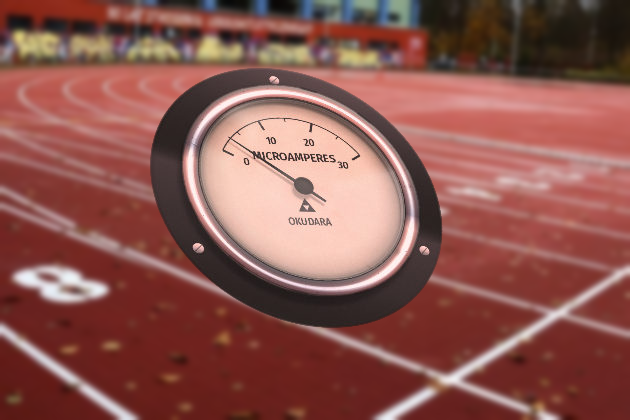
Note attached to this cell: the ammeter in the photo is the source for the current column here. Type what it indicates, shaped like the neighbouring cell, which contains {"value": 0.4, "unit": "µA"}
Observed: {"value": 2.5, "unit": "µA"}
